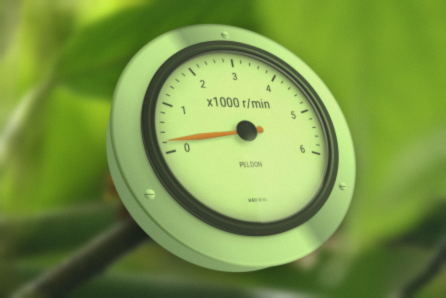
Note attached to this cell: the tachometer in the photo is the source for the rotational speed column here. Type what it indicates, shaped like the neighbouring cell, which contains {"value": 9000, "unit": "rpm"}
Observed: {"value": 200, "unit": "rpm"}
